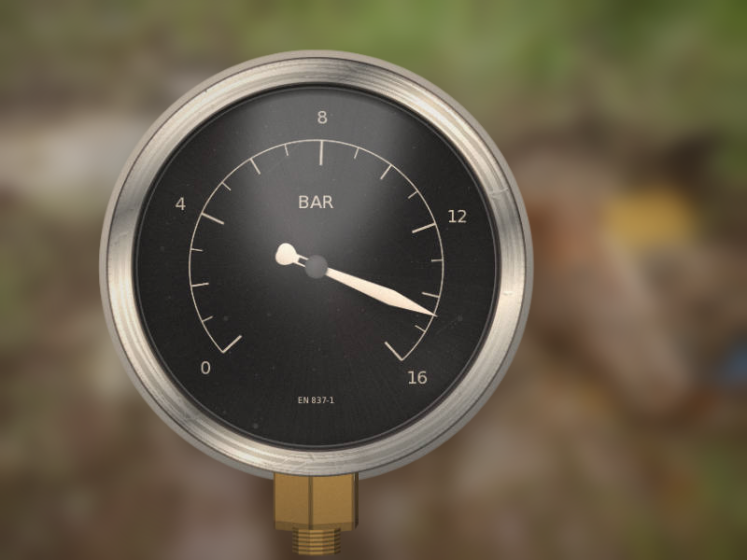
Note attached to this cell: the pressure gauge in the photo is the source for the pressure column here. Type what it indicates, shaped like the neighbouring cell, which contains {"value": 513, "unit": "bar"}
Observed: {"value": 14.5, "unit": "bar"}
